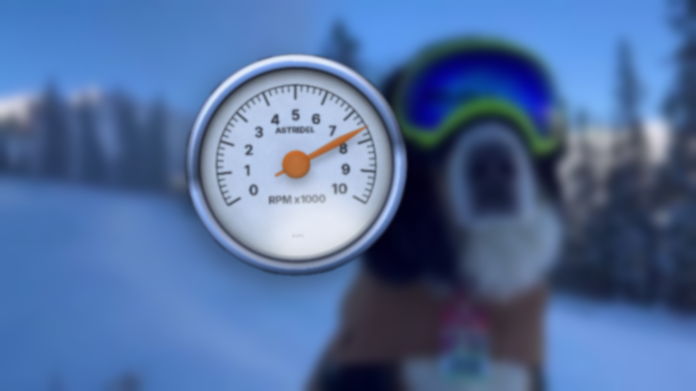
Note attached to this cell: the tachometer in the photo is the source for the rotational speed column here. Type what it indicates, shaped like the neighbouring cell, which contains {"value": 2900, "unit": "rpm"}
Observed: {"value": 7600, "unit": "rpm"}
